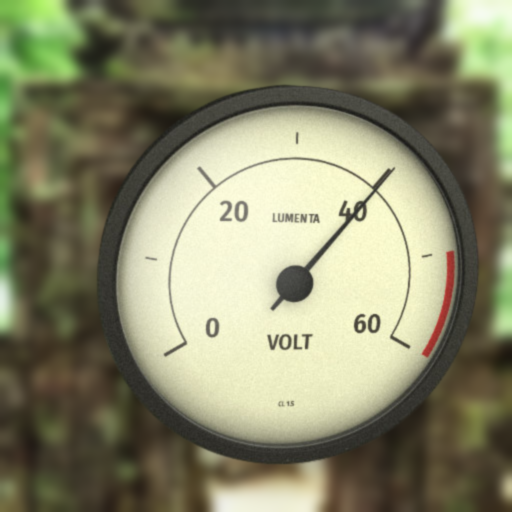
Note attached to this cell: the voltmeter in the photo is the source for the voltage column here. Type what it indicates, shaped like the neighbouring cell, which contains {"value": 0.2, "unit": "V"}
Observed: {"value": 40, "unit": "V"}
